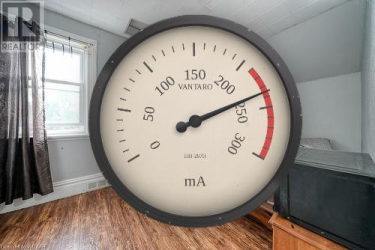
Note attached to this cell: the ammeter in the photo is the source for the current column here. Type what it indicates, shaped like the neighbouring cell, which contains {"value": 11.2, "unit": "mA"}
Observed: {"value": 235, "unit": "mA"}
